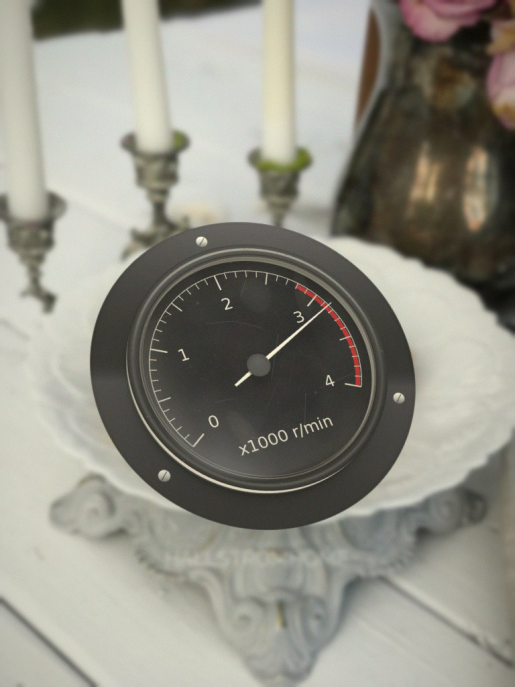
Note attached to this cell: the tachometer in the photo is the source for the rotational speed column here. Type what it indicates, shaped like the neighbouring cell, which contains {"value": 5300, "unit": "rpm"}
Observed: {"value": 3150, "unit": "rpm"}
